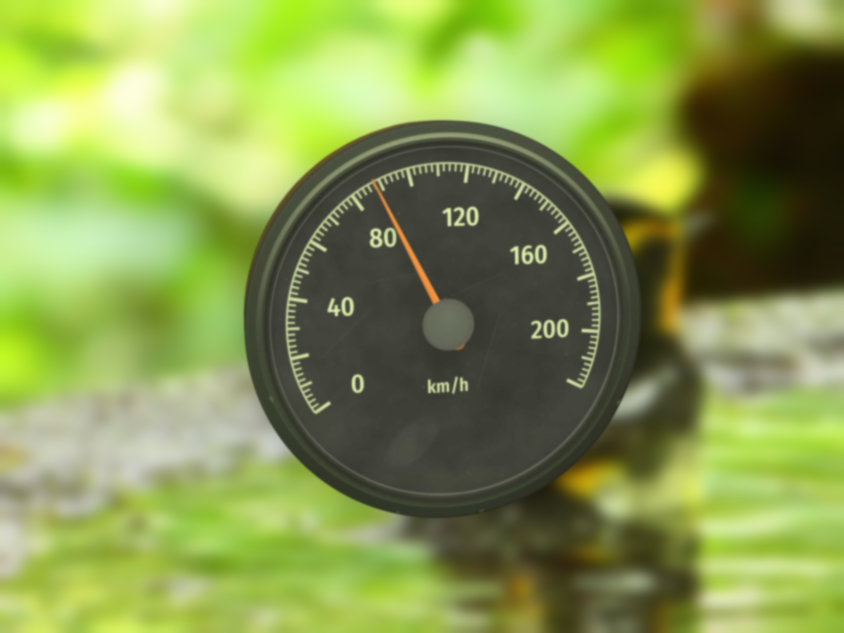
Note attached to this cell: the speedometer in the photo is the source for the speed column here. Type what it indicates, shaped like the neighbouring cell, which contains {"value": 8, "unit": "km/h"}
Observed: {"value": 88, "unit": "km/h"}
